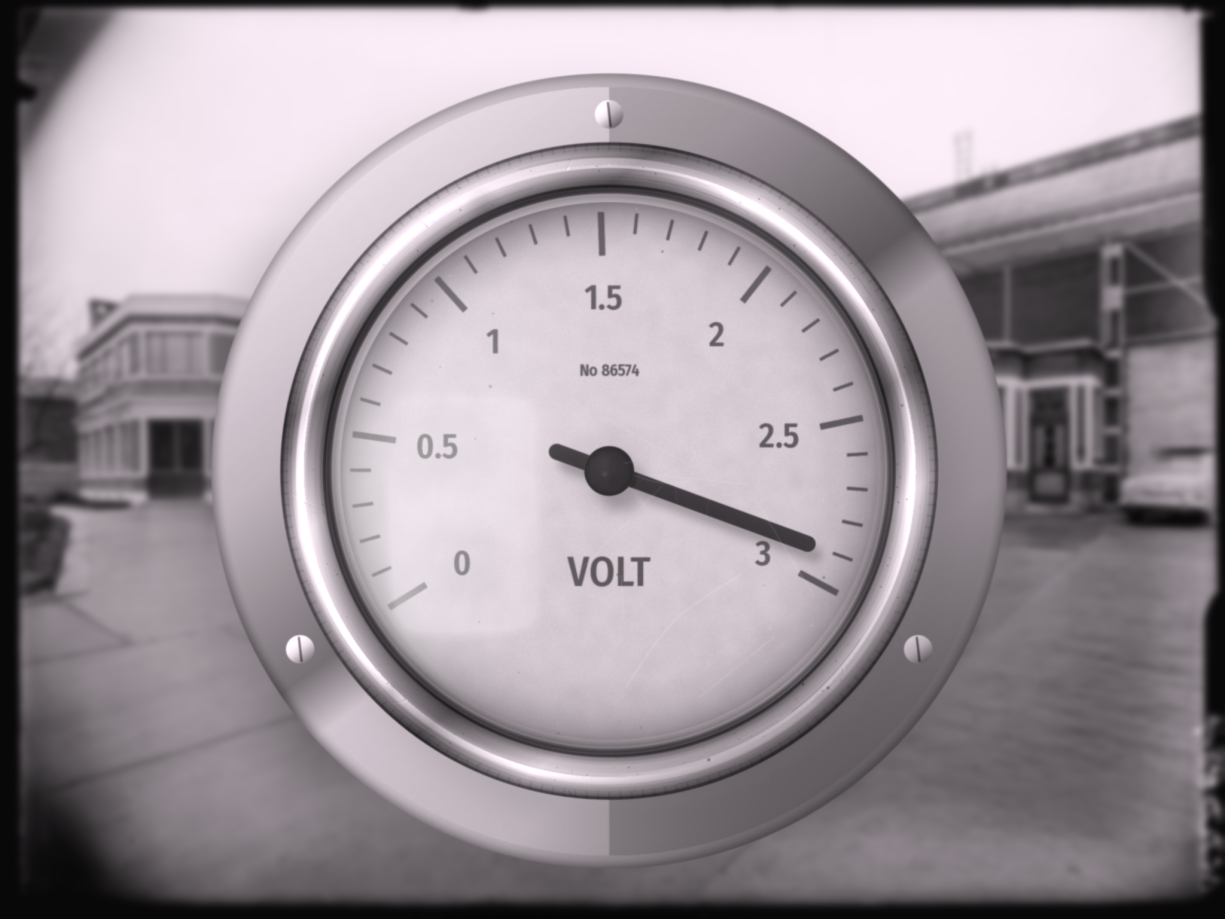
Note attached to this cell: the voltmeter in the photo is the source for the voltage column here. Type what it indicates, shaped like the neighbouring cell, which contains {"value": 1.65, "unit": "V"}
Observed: {"value": 2.9, "unit": "V"}
